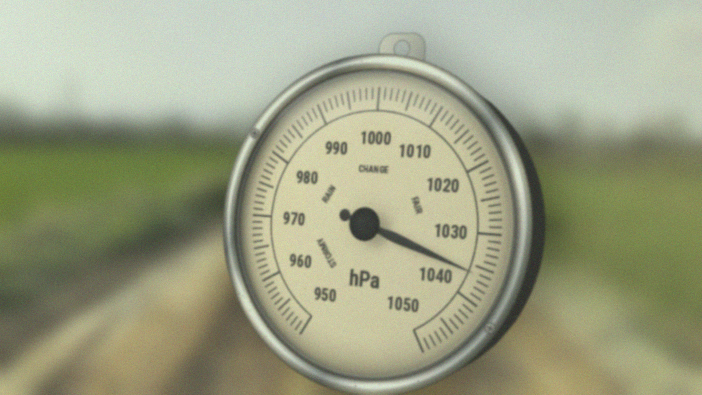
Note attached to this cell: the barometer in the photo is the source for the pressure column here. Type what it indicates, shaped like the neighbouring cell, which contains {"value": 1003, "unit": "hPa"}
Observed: {"value": 1036, "unit": "hPa"}
